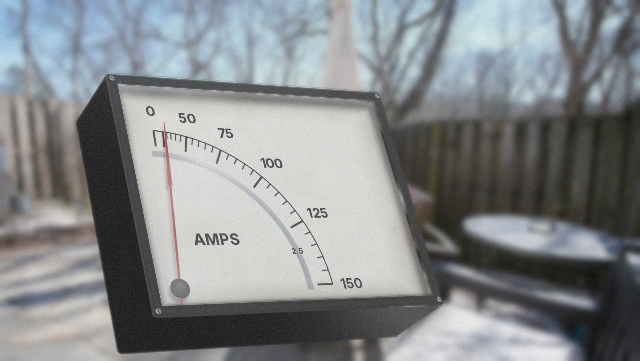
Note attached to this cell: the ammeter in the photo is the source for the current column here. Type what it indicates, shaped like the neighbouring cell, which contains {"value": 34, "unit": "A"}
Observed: {"value": 25, "unit": "A"}
